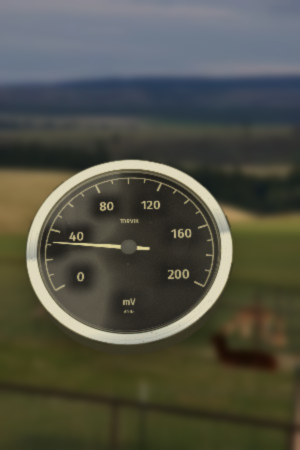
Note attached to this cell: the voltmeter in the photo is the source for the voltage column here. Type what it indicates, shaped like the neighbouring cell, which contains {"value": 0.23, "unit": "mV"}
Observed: {"value": 30, "unit": "mV"}
